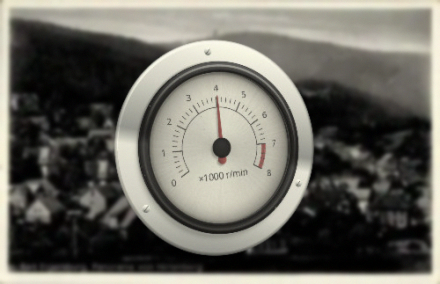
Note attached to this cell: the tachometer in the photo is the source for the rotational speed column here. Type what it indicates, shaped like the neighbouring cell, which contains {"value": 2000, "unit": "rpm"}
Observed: {"value": 4000, "unit": "rpm"}
